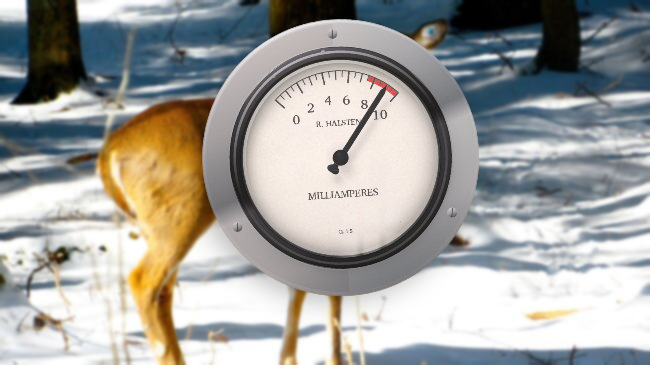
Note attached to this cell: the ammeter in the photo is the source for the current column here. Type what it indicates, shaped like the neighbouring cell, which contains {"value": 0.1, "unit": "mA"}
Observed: {"value": 9, "unit": "mA"}
